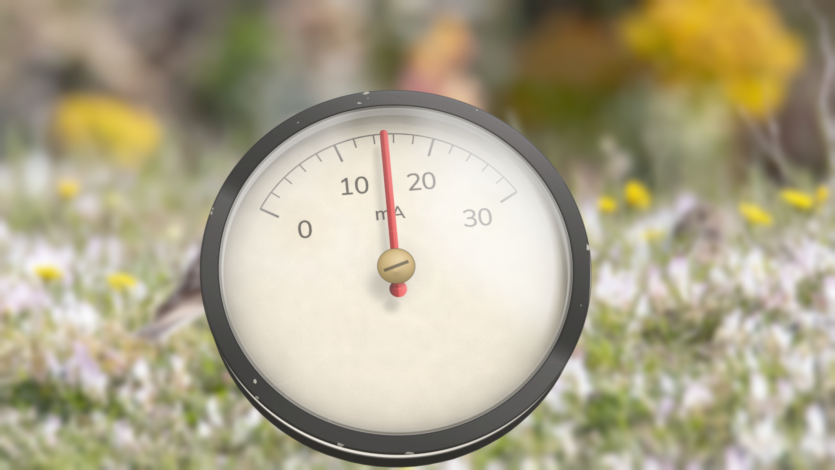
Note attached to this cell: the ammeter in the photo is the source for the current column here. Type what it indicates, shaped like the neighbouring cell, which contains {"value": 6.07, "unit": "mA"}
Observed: {"value": 15, "unit": "mA"}
